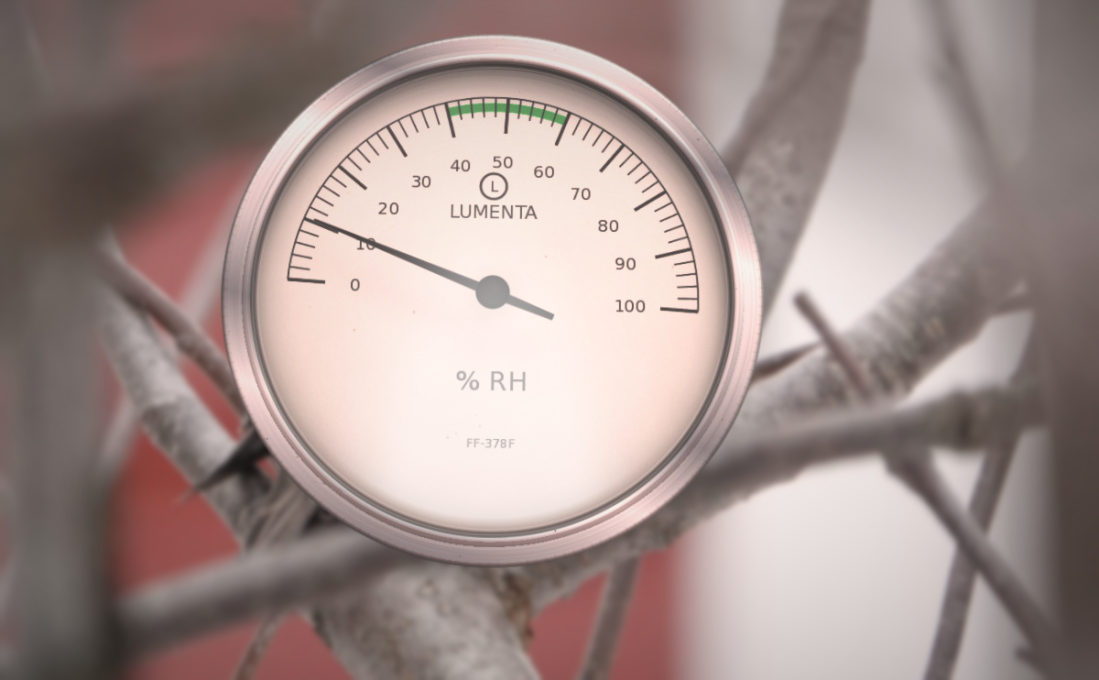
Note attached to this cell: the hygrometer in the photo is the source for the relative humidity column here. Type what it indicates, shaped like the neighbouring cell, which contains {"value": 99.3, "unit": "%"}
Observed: {"value": 10, "unit": "%"}
